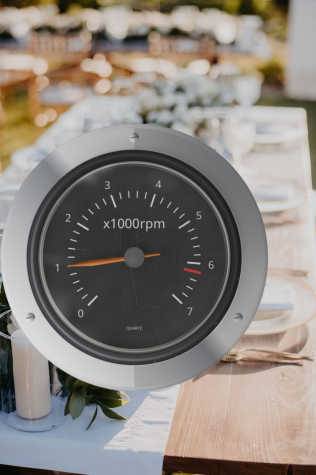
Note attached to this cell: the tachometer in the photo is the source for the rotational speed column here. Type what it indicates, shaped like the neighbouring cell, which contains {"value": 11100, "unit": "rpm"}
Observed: {"value": 1000, "unit": "rpm"}
